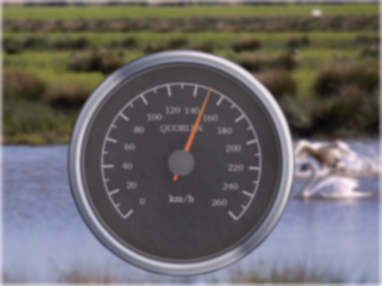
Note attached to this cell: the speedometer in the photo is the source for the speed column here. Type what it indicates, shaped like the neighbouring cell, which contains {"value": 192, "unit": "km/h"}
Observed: {"value": 150, "unit": "km/h"}
